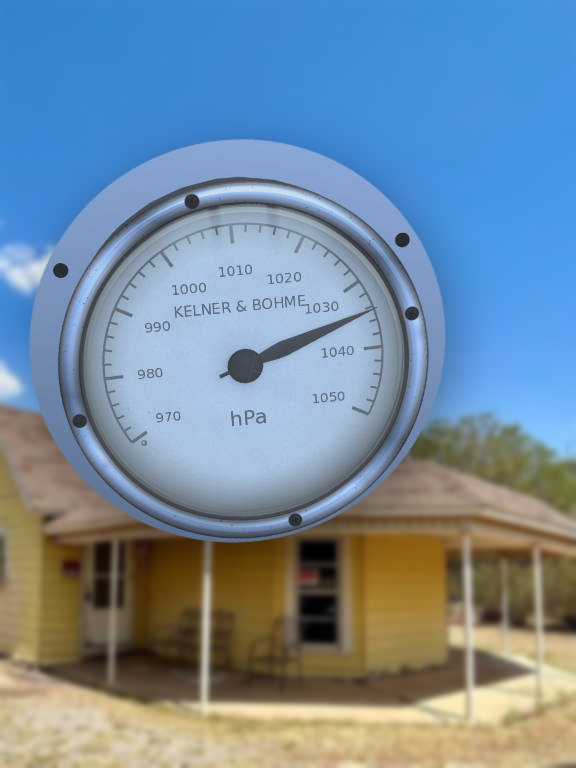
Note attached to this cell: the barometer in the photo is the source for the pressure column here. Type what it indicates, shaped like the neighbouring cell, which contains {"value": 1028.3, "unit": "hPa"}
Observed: {"value": 1034, "unit": "hPa"}
